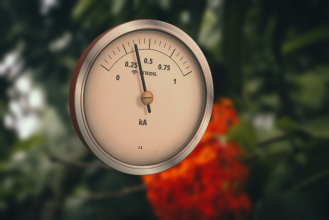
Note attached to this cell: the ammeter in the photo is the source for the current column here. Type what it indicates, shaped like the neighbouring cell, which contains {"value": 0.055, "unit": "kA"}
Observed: {"value": 0.35, "unit": "kA"}
